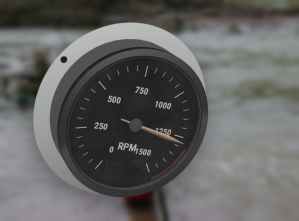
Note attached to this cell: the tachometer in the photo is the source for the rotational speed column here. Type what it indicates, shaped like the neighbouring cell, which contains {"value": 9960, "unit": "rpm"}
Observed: {"value": 1275, "unit": "rpm"}
